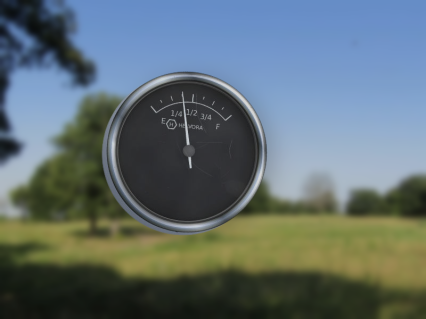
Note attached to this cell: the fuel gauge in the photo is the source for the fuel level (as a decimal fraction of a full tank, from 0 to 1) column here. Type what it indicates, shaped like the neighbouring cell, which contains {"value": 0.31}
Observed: {"value": 0.375}
